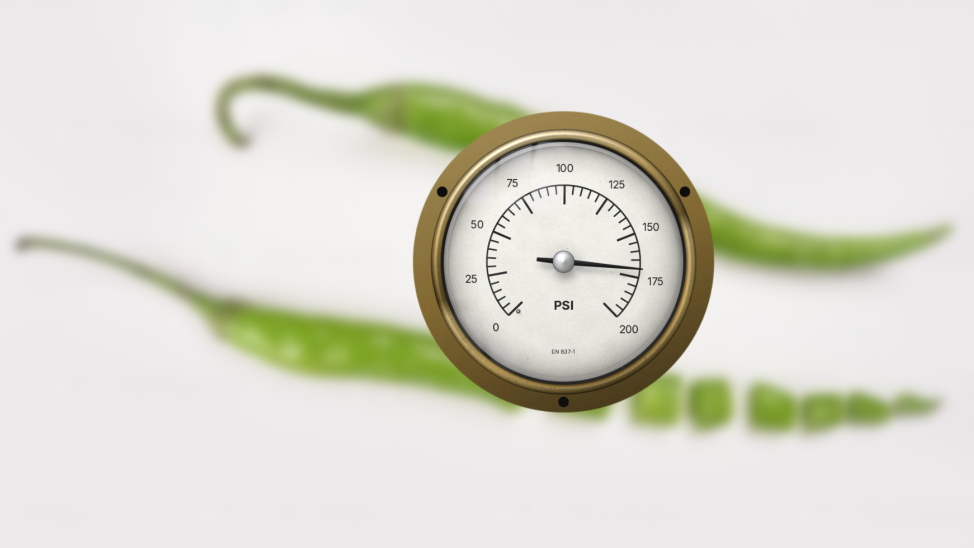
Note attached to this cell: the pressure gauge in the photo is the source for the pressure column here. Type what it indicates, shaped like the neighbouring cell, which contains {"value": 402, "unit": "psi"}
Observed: {"value": 170, "unit": "psi"}
